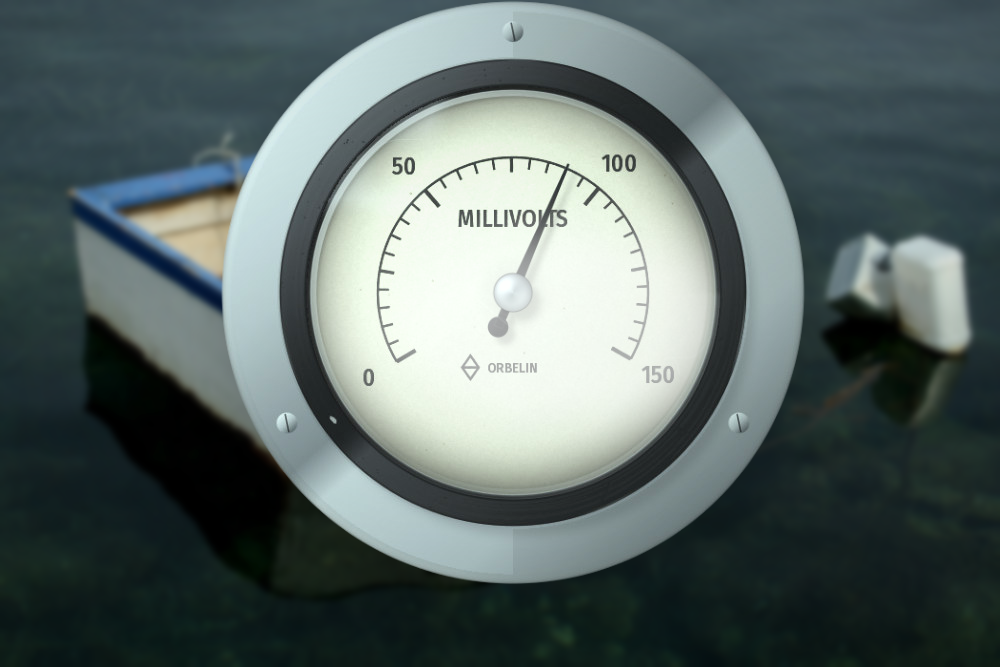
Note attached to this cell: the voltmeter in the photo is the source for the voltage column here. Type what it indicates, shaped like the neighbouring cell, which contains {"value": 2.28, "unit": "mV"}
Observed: {"value": 90, "unit": "mV"}
